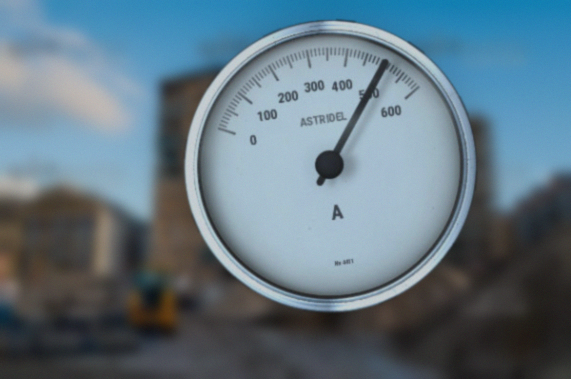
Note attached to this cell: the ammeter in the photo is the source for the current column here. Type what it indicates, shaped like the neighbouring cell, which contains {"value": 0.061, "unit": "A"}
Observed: {"value": 500, "unit": "A"}
